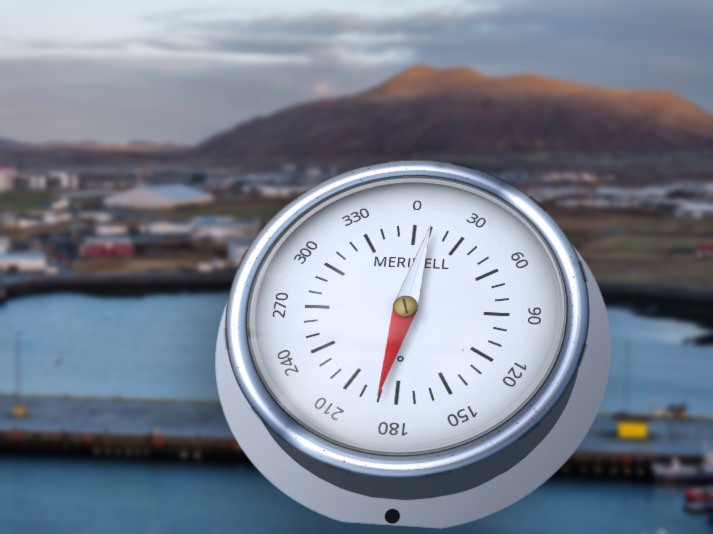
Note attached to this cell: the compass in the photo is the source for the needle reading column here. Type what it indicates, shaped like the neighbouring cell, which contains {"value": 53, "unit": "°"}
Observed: {"value": 190, "unit": "°"}
